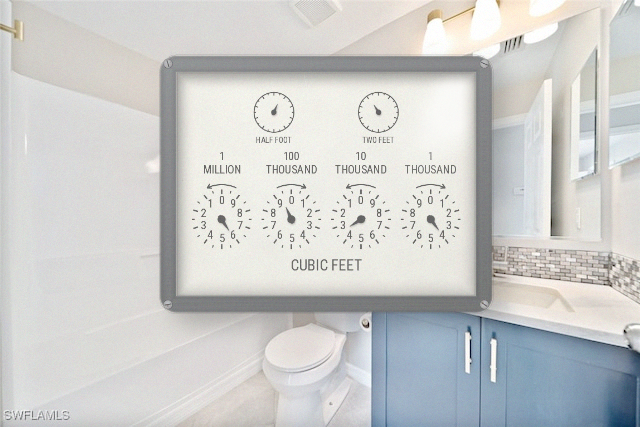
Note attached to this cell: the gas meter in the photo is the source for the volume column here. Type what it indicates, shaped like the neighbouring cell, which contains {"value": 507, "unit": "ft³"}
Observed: {"value": 593400, "unit": "ft³"}
